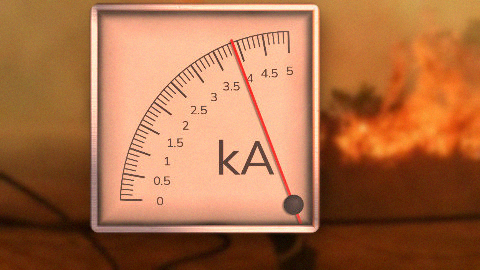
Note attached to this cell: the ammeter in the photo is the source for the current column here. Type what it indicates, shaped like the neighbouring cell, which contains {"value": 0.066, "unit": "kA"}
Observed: {"value": 3.9, "unit": "kA"}
